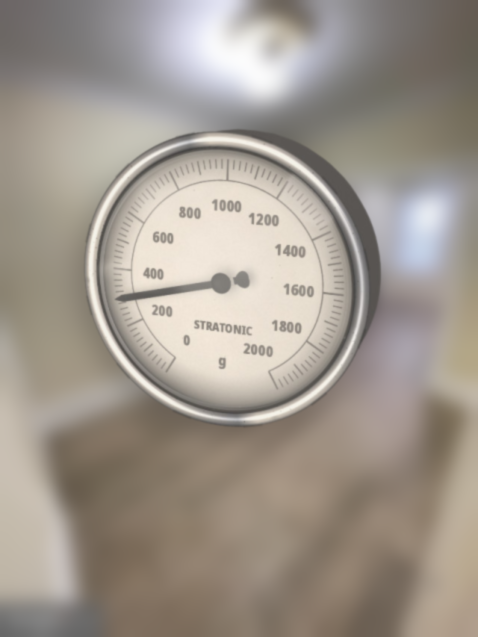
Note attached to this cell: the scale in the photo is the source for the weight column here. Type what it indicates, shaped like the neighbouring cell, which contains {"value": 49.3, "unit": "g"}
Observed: {"value": 300, "unit": "g"}
